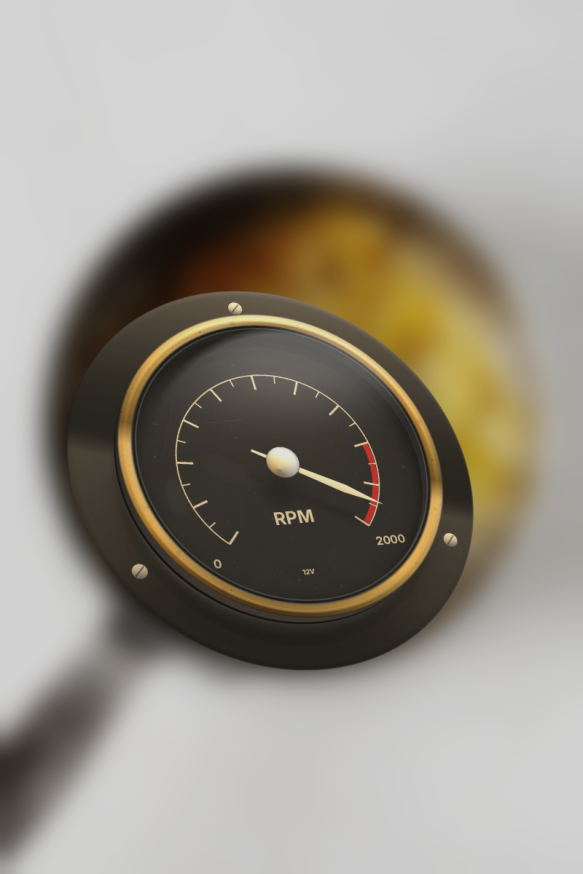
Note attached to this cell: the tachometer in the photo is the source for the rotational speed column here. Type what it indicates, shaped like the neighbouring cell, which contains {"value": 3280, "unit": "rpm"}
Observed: {"value": 1900, "unit": "rpm"}
